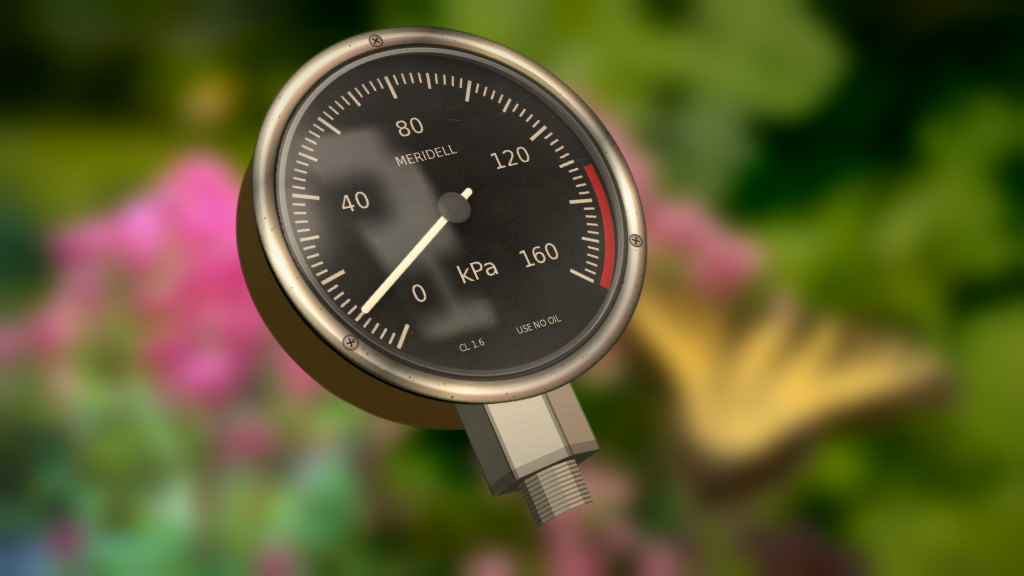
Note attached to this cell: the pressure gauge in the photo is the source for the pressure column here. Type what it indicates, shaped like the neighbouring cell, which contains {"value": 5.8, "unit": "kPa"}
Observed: {"value": 10, "unit": "kPa"}
